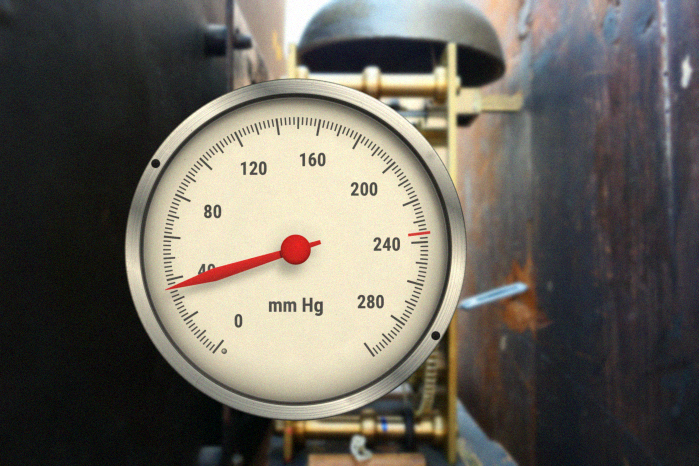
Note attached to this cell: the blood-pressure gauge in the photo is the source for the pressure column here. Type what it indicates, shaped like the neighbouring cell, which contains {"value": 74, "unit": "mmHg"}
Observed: {"value": 36, "unit": "mmHg"}
